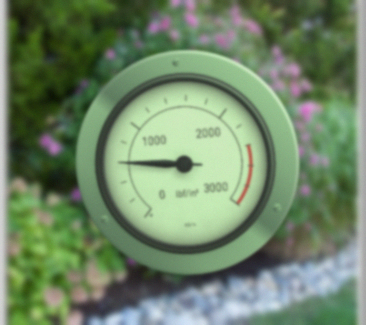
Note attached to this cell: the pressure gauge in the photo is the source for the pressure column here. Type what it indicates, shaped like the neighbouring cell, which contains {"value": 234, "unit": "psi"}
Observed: {"value": 600, "unit": "psi"}
